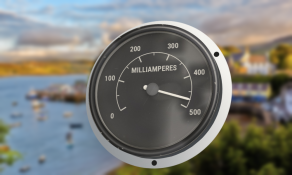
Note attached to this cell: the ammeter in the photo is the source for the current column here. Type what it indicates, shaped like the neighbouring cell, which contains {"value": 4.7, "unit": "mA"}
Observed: {"value": 475, "unit": "mA"}
